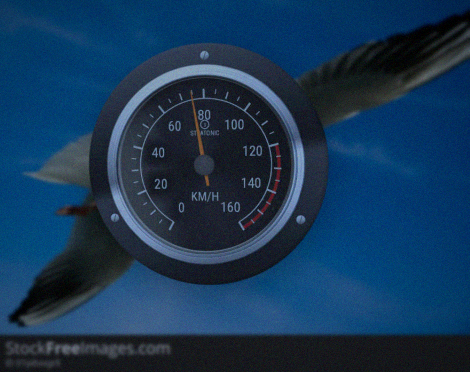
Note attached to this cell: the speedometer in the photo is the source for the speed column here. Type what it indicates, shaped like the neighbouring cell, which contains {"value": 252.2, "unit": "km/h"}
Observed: {"value": 75, "unit": "km/h"}
